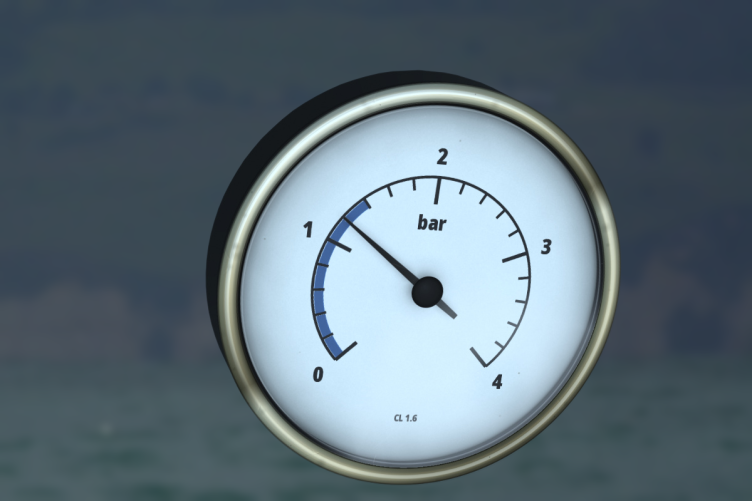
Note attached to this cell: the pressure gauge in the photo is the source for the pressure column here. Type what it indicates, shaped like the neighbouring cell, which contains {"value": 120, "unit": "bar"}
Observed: {"value": 1.2, "unit": "bar"}
